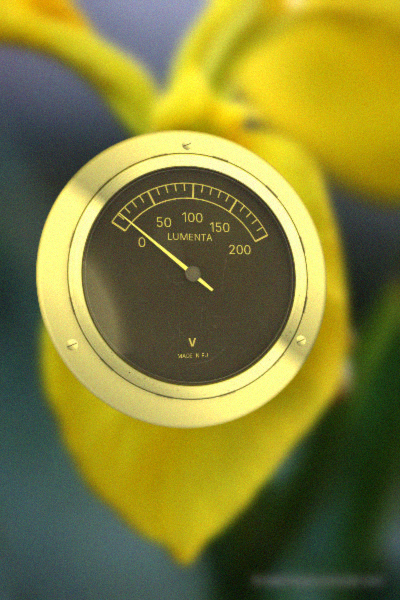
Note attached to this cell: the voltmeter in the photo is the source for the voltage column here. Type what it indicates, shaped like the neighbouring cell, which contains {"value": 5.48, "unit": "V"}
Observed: {"value": 10, "unit": "V"}
